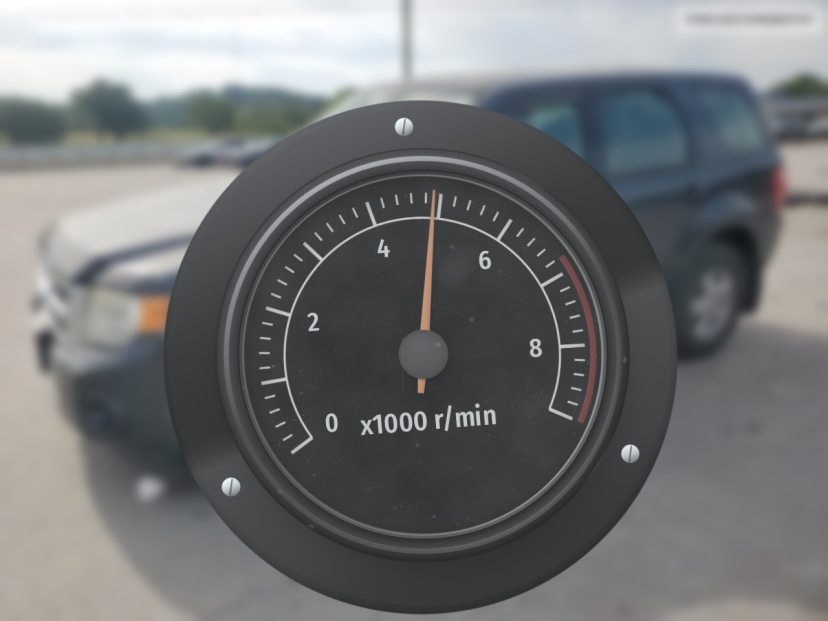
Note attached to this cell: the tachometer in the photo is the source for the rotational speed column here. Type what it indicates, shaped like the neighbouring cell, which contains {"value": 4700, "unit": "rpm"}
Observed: {"value": 4900, "unit": "rpm"}
